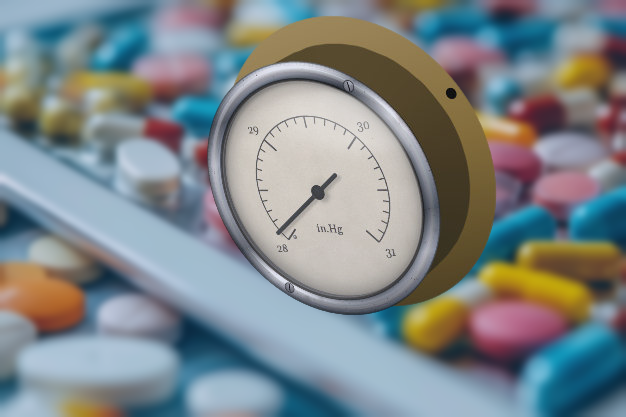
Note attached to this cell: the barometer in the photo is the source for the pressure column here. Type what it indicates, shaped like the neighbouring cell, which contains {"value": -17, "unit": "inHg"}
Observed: {"value": 28.1, "unit": "inHg"}
